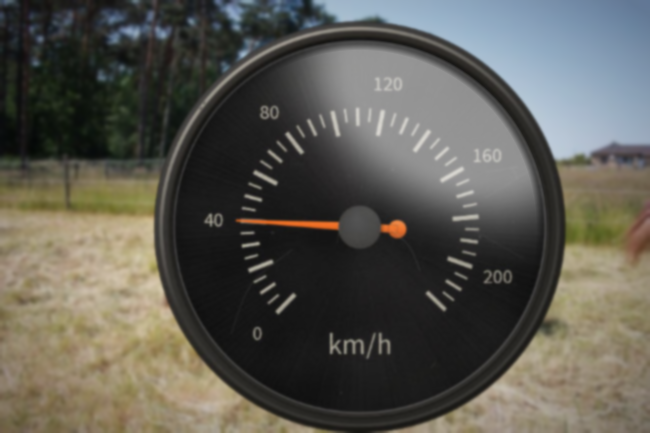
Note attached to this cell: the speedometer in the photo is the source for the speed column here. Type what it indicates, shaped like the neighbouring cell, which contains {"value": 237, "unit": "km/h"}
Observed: {"value": 40, "unit": "km/h"}
